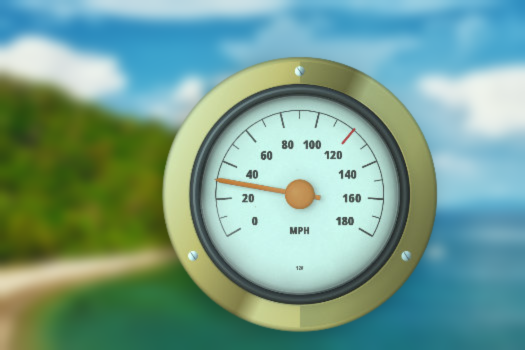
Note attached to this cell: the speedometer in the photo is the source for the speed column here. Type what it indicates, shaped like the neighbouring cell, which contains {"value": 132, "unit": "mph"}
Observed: {"value": 30, "unit": "mph"}
